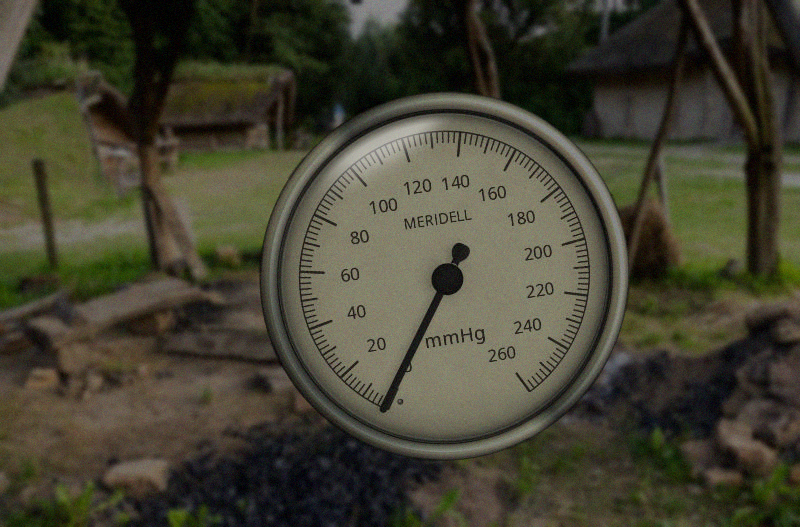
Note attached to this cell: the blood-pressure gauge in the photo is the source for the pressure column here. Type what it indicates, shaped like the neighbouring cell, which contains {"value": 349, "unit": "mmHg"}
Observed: {"value": 2, "unit": "mmHg"}
